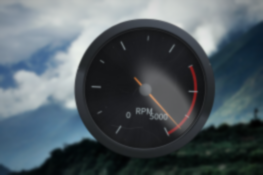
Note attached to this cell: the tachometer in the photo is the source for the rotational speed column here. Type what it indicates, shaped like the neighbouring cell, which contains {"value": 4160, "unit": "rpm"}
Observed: {"value": 4750, "unit": "rpm"}
